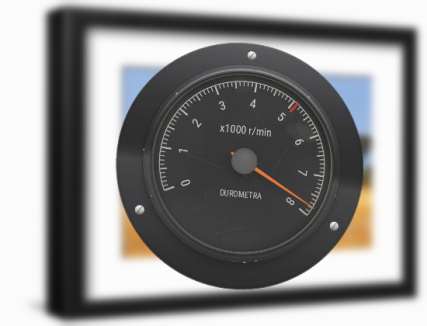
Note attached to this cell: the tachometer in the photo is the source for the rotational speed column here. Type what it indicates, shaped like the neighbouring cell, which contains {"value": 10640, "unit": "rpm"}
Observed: {"value": 7800, "unit": "rpm"}
